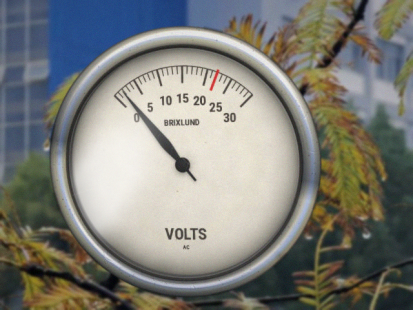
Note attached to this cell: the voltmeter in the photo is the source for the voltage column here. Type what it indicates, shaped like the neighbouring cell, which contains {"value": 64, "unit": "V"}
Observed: {"value": 2, "unit": "V"}
